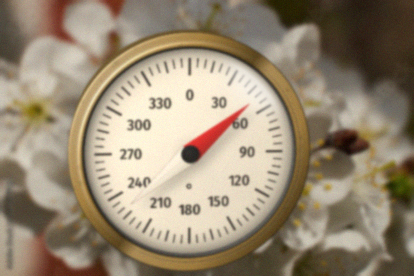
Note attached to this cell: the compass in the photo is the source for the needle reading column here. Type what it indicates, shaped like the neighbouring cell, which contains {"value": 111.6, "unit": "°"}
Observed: {"value": 50, "unit": "°"}
